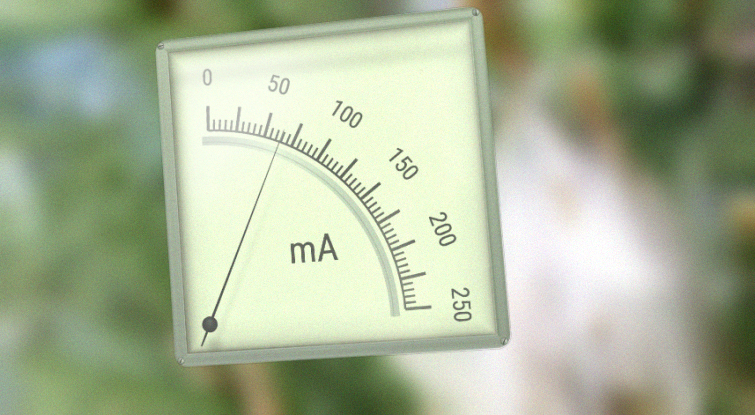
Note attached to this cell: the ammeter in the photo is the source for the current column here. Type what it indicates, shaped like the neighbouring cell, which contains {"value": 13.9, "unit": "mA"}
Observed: {"value": 65, "unit": "mA"}
